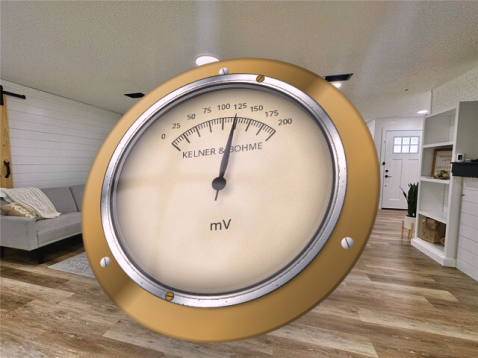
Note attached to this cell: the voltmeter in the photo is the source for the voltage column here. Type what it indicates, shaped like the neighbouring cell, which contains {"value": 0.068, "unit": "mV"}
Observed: {"value": 125, "unit": "mV"}
